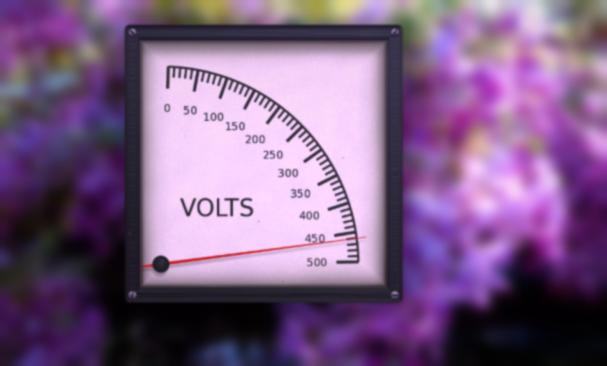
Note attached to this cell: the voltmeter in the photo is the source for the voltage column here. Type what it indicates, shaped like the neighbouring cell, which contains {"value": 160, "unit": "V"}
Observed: {"value": 460, "unit": "V"}
